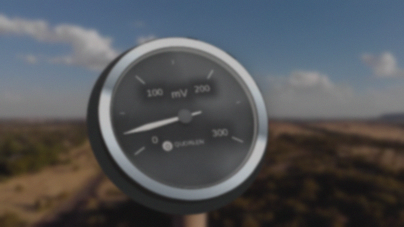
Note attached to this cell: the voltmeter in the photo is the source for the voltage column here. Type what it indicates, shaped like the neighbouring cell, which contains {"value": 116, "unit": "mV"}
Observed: {"value": 25, "unit": "mV"}
